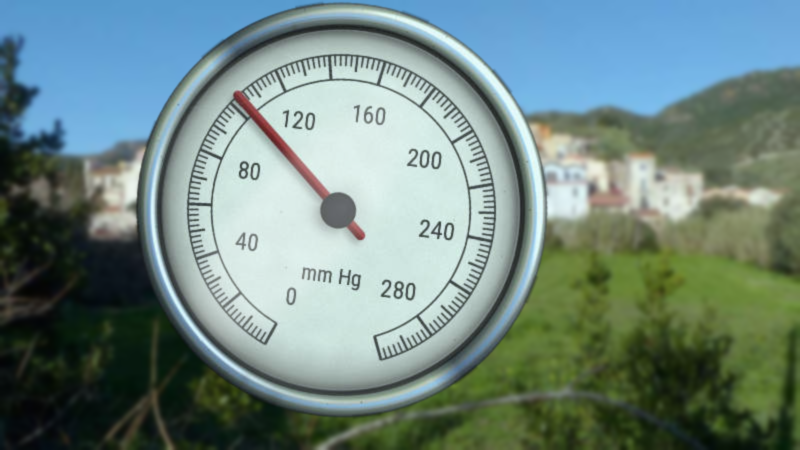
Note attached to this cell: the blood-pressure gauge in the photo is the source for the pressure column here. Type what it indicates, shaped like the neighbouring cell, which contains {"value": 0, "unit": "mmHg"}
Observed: {"value": 104, "unit": "mmHg"}
